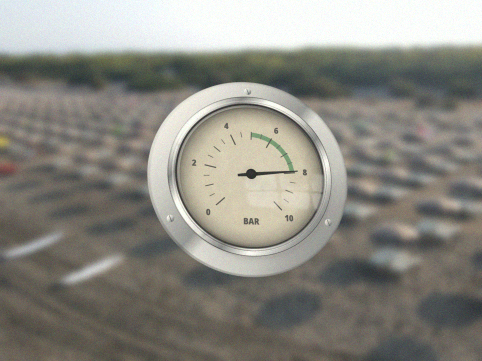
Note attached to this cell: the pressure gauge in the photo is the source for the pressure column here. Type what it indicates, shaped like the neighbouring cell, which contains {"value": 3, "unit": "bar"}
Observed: {"value": 8, "unit": "bar"}
